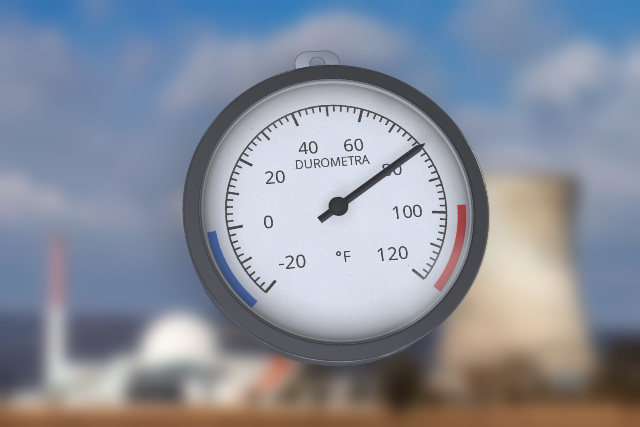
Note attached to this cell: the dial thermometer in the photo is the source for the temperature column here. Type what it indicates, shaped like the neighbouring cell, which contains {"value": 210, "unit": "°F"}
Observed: {"value": 80, "unit": "°F"}
